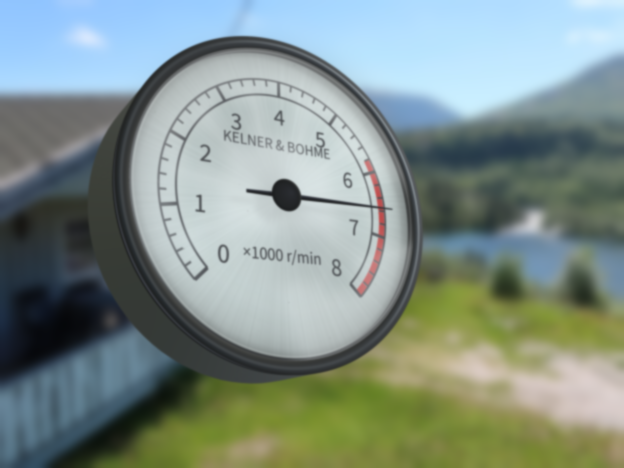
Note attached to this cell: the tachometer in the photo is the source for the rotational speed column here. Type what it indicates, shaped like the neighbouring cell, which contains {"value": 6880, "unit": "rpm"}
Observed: {"value": 6600, "unit": "rpm"}
